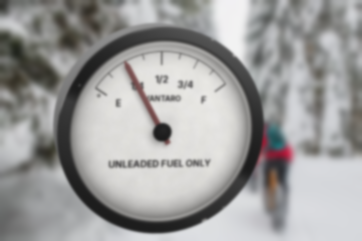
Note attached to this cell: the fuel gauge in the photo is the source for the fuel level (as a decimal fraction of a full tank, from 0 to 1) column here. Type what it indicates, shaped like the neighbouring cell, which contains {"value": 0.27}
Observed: {"value": 0.25}
